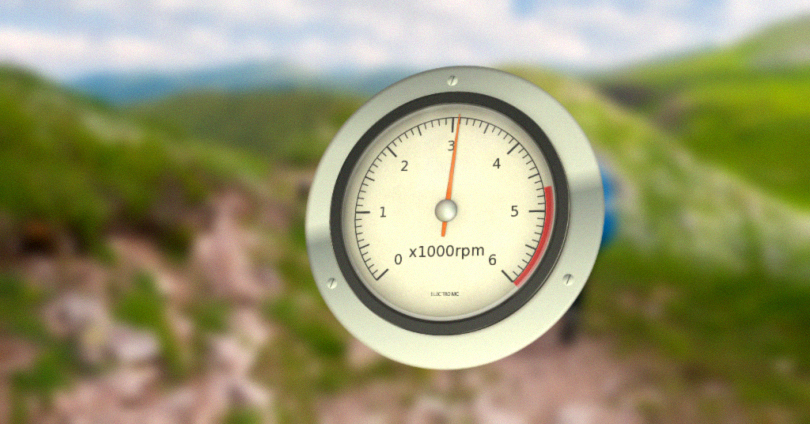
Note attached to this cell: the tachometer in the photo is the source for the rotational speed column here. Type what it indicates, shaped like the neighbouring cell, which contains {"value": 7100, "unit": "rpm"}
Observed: {"value": 3100, "unit": "rpm"}
